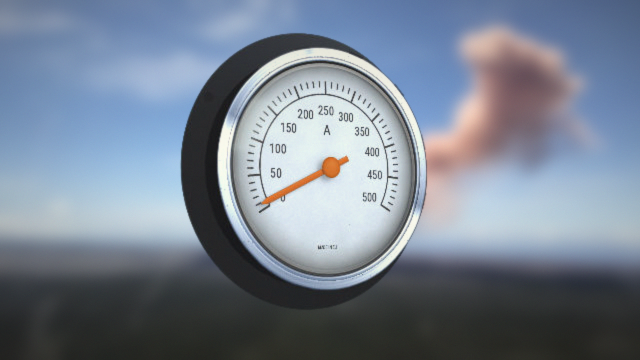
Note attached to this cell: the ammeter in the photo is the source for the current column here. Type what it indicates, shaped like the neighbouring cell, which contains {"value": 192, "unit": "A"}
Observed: {"value": 10, "unit": "A"}
